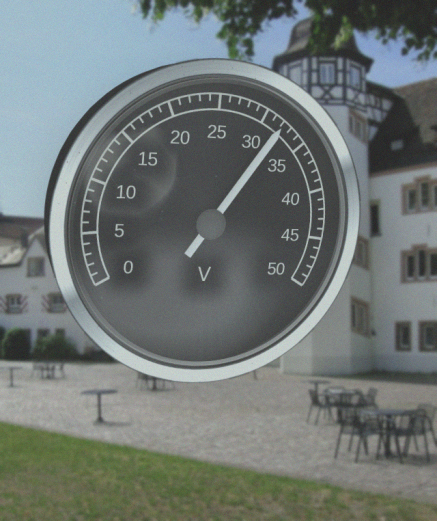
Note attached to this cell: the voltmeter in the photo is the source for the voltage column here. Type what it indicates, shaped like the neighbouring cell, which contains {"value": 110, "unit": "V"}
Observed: {"value": 32, "unit": "V"}
